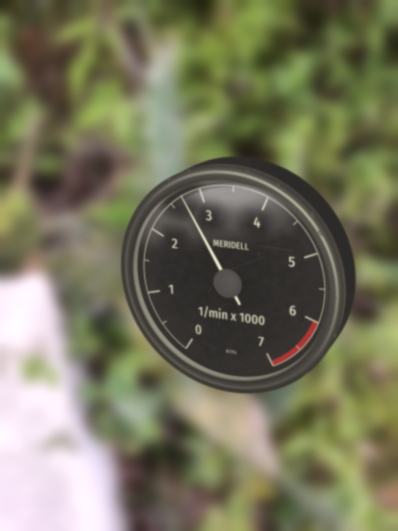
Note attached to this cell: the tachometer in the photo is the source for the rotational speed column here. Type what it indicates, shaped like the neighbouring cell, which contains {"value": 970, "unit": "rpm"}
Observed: {"value": 2750, "unit": "rpm"}
